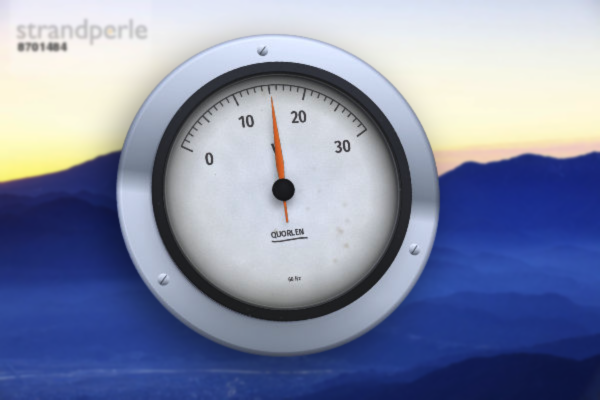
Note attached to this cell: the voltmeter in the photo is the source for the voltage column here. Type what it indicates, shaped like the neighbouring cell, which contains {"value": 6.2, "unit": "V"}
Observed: {"value": 15, "unit": "V"}
